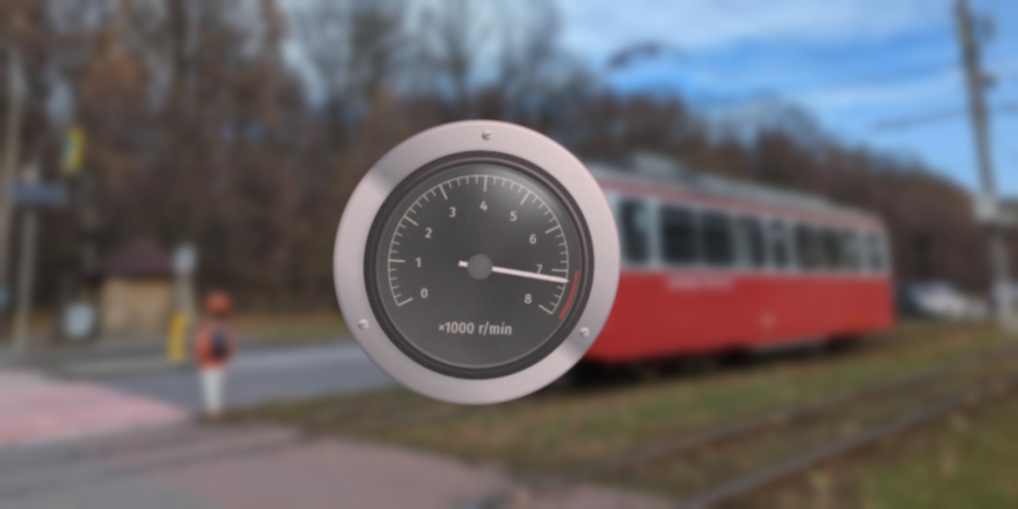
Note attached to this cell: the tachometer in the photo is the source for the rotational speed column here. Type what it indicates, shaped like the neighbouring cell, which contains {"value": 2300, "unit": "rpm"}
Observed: {"value": 7200, "unit": "rpm"}
